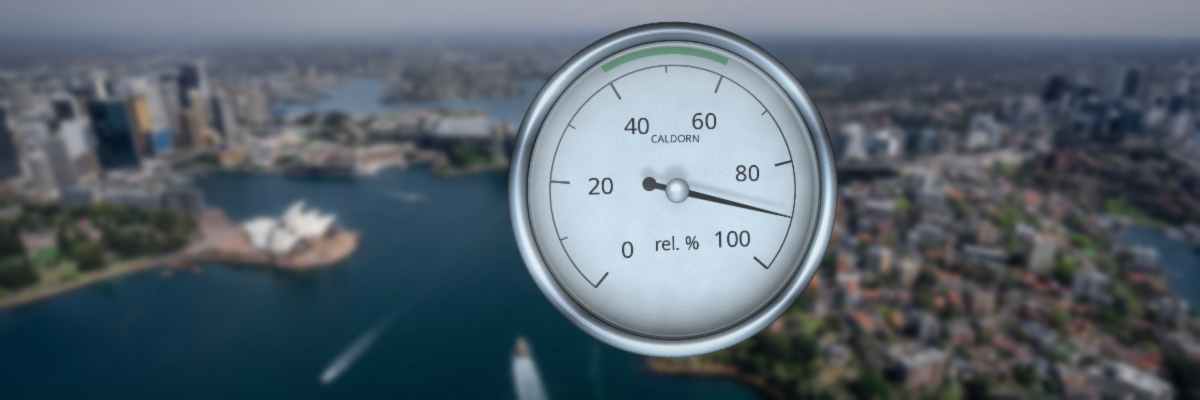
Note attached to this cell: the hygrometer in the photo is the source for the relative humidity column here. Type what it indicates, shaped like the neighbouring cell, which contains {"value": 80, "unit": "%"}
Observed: {"value": 90, "unit": "%"}
